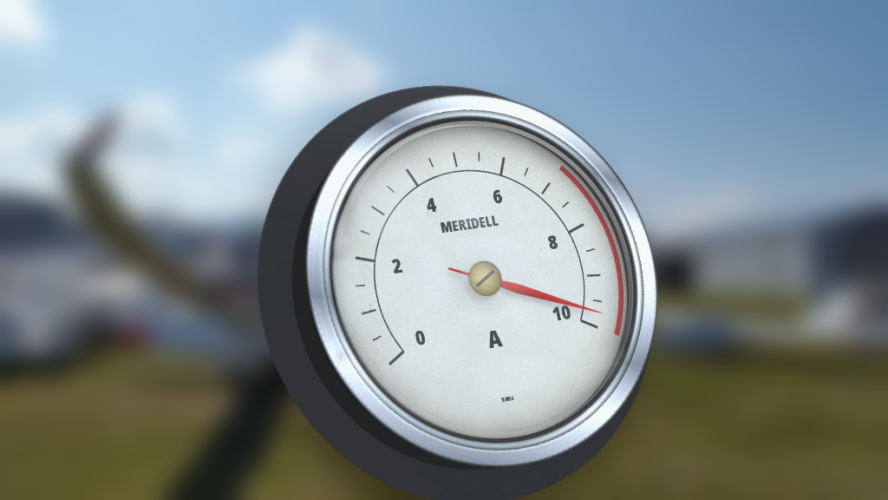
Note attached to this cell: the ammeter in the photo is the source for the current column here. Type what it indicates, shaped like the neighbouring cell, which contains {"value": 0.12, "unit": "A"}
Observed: {"value": 9.75, "unit": "A"}
